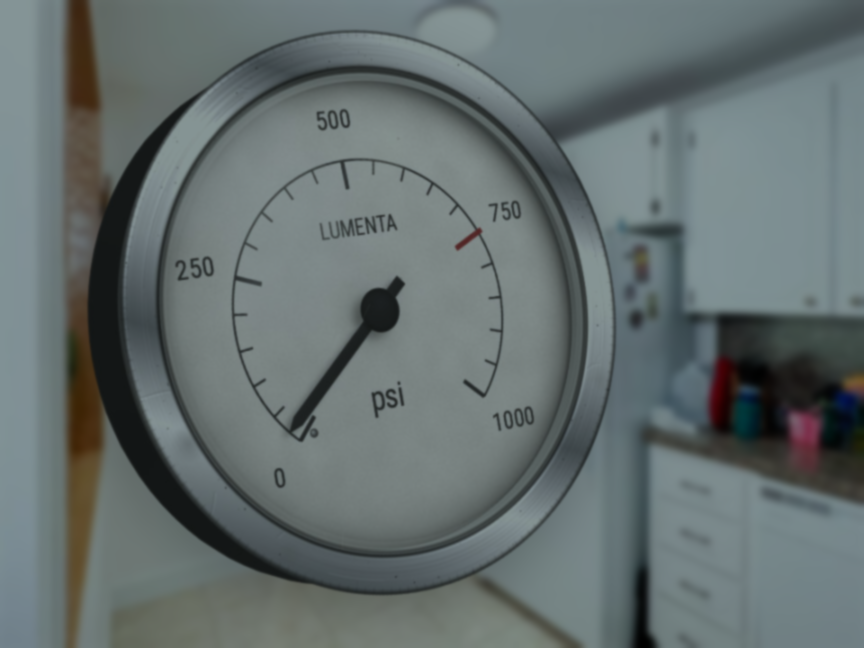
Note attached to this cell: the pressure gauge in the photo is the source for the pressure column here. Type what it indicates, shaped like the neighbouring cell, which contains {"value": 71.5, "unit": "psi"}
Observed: {"value": 25, "unit": "psi"}
